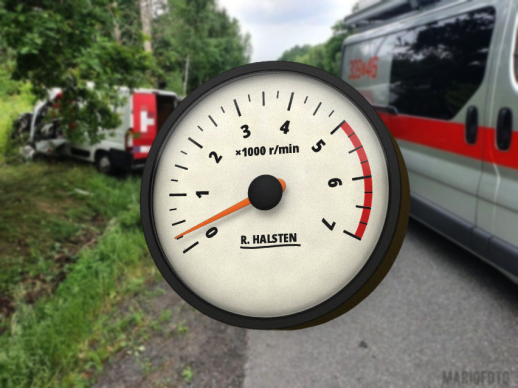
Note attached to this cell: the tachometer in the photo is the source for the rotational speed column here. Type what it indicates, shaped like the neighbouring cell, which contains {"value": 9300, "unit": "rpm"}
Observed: {"value": 250, "unit": "rpm"}
